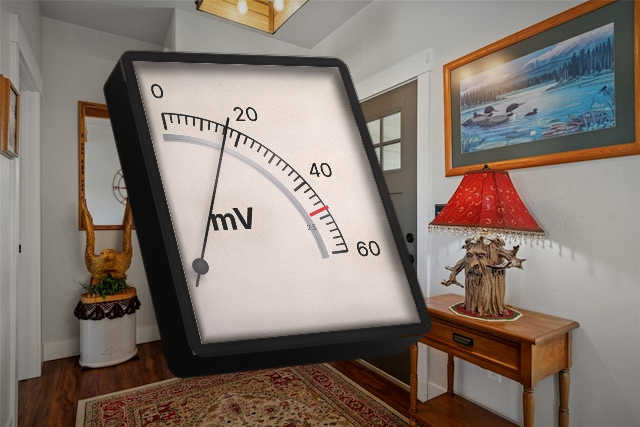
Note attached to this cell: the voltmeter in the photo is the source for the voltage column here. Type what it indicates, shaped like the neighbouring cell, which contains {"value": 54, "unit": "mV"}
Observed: {"value": 16, "unit": "mV"}
